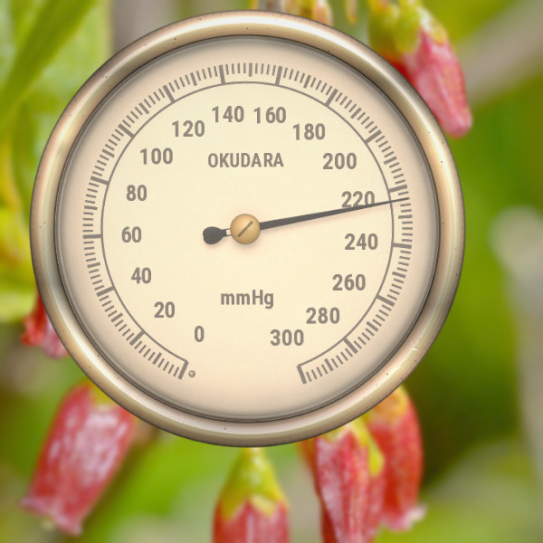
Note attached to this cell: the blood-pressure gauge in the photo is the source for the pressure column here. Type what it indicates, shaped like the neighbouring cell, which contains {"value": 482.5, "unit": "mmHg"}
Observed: {"value": 224, "unit": "mmHg"}
